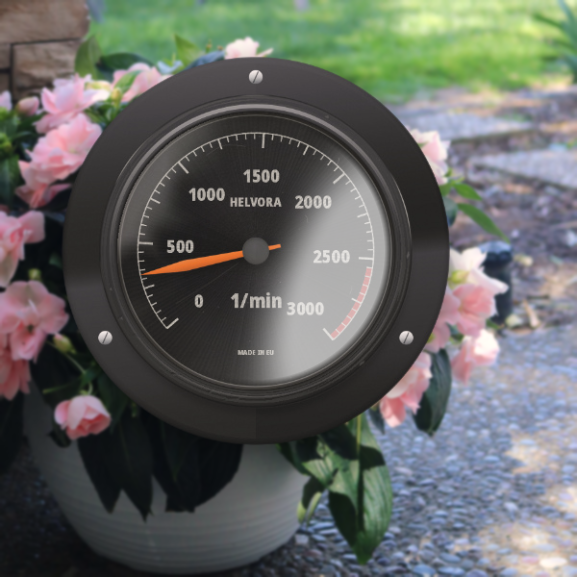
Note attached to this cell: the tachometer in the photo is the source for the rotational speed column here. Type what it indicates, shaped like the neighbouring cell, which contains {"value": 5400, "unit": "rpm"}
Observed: {"value": 325, "unit": "rpm"}
